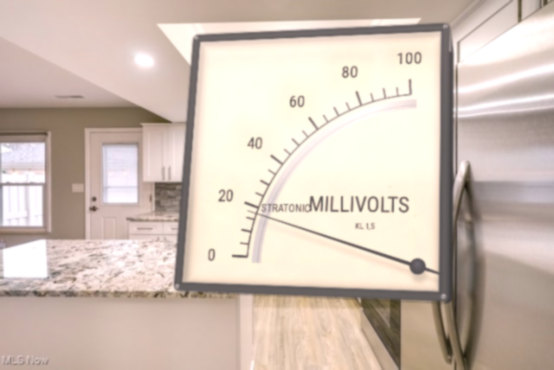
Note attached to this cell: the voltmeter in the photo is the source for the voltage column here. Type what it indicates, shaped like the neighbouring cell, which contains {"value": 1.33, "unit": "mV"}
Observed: {"value": 17.5, "unit": "mV"}
